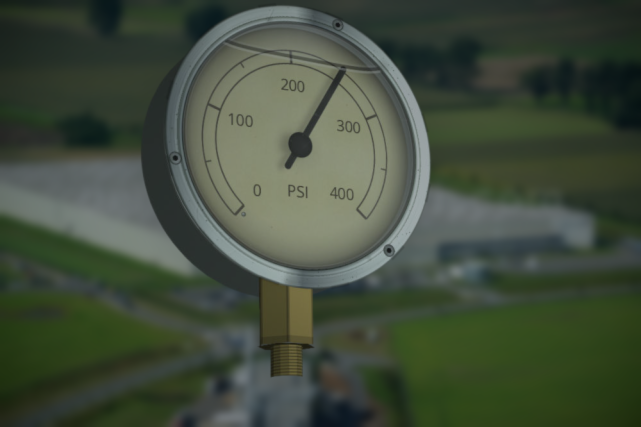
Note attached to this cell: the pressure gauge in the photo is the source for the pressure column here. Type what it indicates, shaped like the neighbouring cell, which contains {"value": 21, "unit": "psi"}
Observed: {"value": 250, "unit": "psi"}
